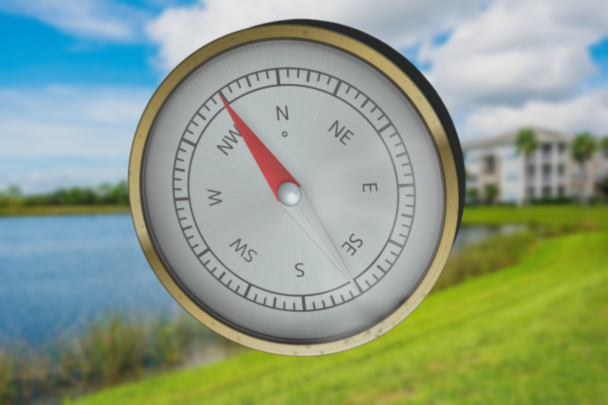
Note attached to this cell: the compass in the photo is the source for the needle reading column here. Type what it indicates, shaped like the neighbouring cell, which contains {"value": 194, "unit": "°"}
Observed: {"value": 330, "unit": "°"}
